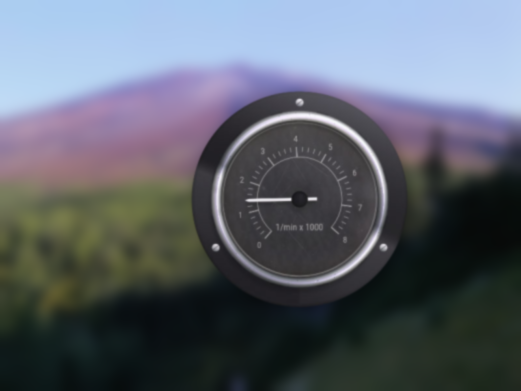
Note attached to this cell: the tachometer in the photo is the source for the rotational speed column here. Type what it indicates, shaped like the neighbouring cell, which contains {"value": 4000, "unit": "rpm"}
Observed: {"value": 1400, "unit": "rpm"}
